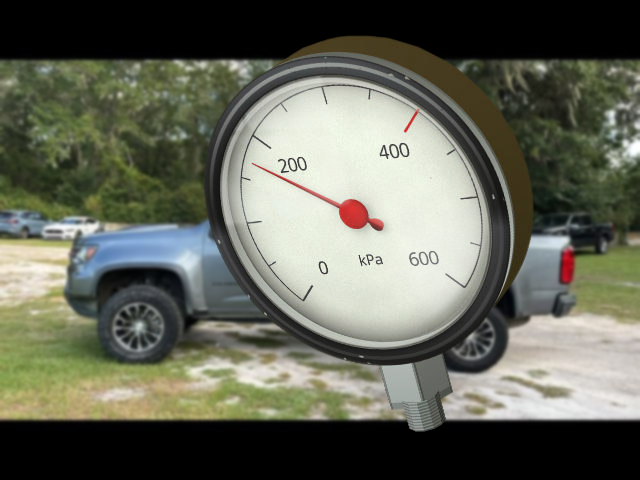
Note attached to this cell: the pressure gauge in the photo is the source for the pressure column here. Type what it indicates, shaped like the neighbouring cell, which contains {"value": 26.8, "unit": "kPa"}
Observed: {"value": 175, "unit": "kPa"}
